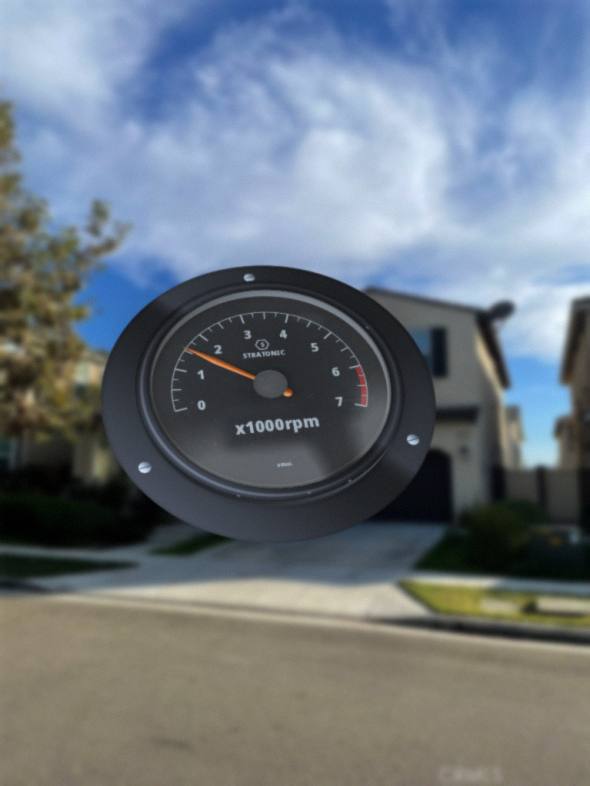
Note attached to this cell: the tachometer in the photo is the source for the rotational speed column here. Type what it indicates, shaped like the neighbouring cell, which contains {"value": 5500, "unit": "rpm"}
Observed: {"value": 1500, "unit": "rpm"}
